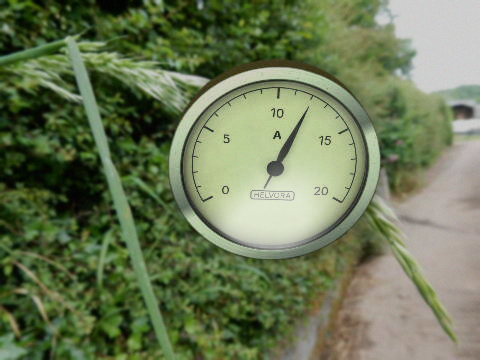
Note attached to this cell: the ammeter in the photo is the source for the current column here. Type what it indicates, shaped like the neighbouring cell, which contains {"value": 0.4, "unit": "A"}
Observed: {"value": 12, "unit": "A"}
